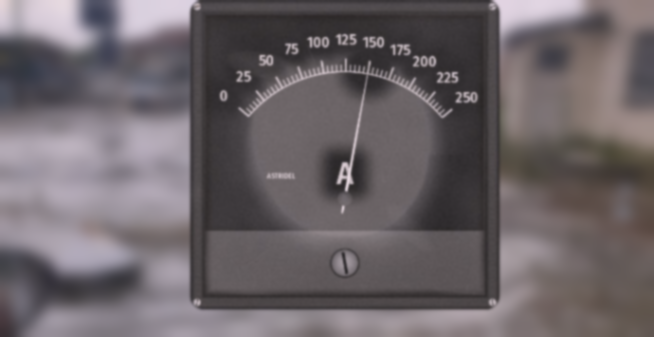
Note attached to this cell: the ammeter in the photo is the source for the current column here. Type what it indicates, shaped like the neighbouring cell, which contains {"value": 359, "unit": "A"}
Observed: {"value": 150, "unit": "A"}
